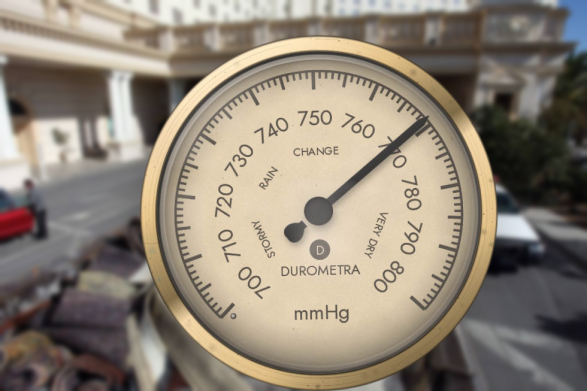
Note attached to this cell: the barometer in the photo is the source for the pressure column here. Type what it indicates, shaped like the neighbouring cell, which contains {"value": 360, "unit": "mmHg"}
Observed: {"value": 769, "unit": "mmHg"}
